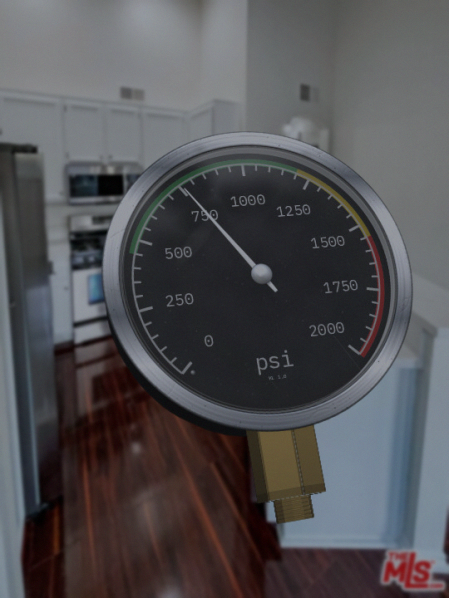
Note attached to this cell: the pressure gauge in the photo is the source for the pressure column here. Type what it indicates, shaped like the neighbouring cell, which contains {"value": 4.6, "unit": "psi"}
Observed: {"value": 750, "unit": "psi"}
